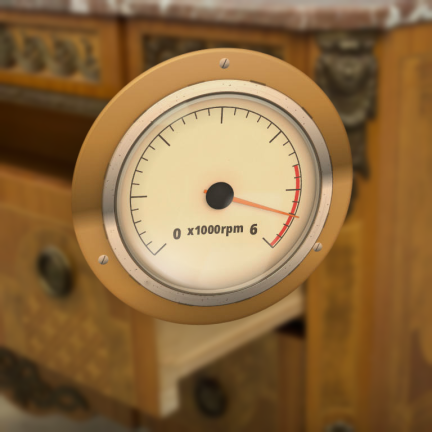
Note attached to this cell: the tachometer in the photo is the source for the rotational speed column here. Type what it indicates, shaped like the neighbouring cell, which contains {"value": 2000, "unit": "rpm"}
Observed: {"value": 5400, "unit": "rpm"}
